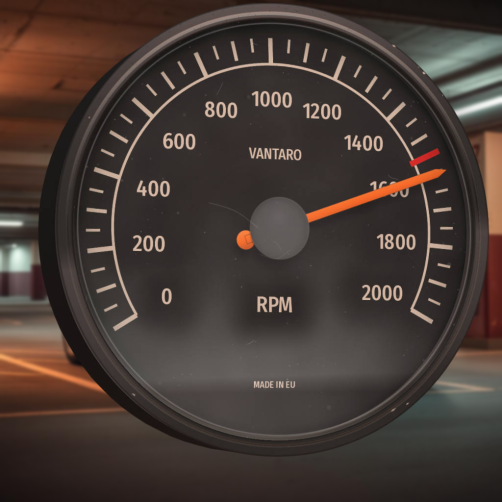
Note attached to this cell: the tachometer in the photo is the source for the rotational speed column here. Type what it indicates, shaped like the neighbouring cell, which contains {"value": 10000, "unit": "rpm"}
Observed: {"value": 1600, "unit": "rpm"}
